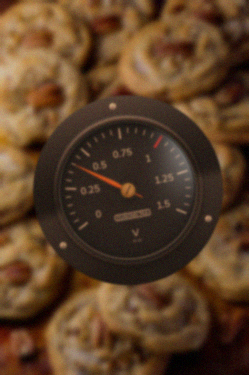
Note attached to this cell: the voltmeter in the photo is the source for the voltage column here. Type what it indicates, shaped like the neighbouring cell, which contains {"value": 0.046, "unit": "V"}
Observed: {"value": 0.4, "unit": "V"}
